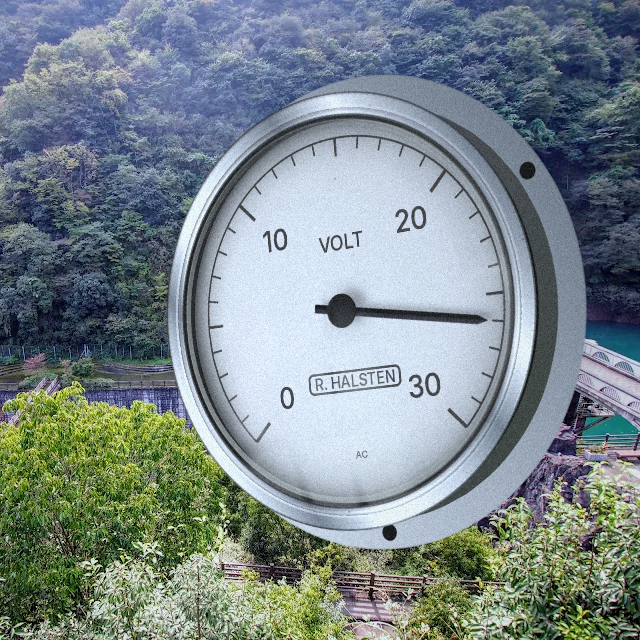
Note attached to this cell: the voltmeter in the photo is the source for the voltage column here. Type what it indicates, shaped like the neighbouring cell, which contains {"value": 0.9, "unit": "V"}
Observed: {"value": 26, "unit": "V"}
